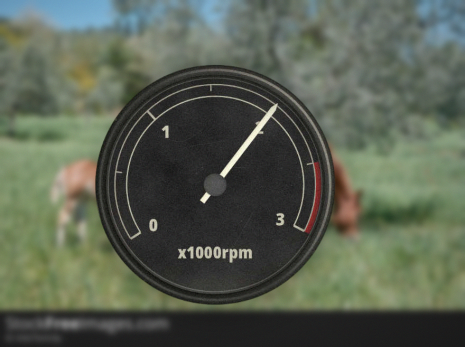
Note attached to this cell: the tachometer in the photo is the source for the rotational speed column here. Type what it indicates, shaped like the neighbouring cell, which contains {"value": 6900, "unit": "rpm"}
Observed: {"value": 2000, "unit": "rpm"}
